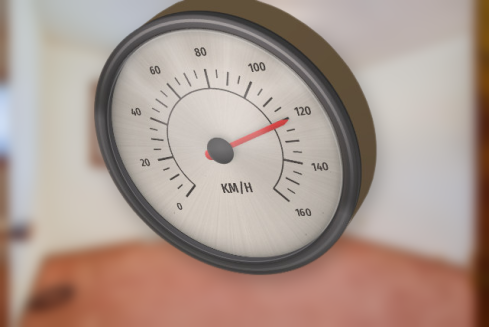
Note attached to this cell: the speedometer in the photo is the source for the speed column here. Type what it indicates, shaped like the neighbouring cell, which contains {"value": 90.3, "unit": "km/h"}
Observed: {"value": 120, "unit": "km/h"}
